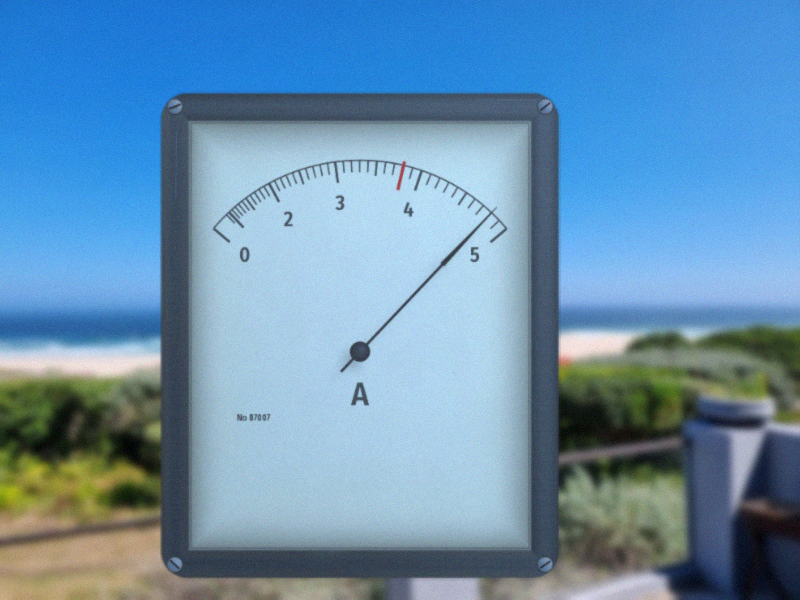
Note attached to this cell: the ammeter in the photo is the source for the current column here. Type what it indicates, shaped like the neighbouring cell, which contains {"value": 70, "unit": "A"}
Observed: {"value": 4.8, "unit": "A"}
